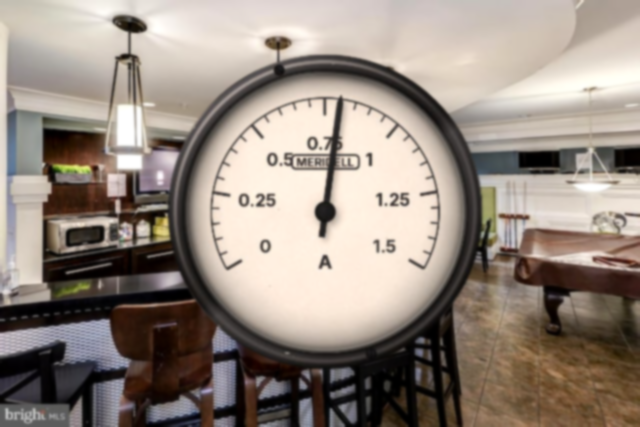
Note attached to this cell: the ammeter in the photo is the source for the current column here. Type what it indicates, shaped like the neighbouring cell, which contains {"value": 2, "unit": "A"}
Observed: {"value": 0.8, "unit": "A"}
